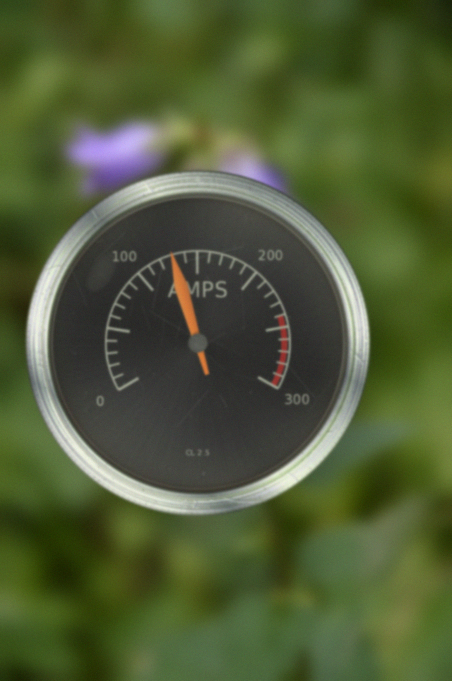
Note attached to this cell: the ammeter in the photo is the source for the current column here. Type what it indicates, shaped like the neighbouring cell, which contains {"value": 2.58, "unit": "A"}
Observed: {"value": 130, "unit": "A"}
